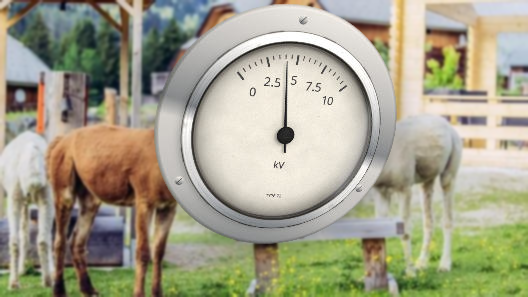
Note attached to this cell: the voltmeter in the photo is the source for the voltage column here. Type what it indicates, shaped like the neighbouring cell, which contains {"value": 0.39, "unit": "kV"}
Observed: {"value": 4, "unit": "kV"}
